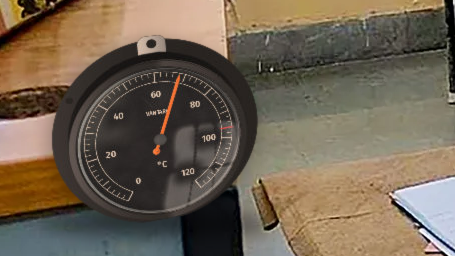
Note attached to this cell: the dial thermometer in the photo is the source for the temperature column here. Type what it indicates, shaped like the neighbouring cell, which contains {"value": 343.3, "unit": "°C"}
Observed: {"value": 68, "unit": "°C"}
